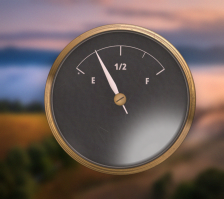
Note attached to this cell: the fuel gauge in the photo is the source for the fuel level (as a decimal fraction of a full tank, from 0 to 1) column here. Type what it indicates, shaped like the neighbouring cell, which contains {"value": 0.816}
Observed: {"value": 0.25}
